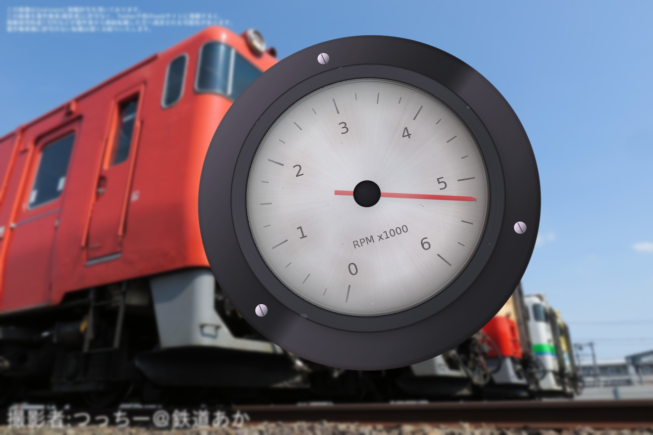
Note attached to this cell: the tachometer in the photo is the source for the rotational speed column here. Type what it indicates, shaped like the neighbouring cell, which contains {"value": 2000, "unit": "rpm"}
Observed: {"value": 5250, "unit": "rpm"}
